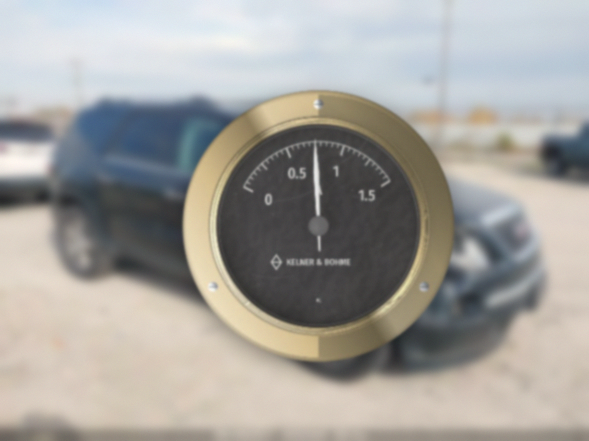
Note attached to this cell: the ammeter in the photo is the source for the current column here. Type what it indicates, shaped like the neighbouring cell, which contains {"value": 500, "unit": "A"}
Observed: {"value": 0.75, "unit": "A"}
